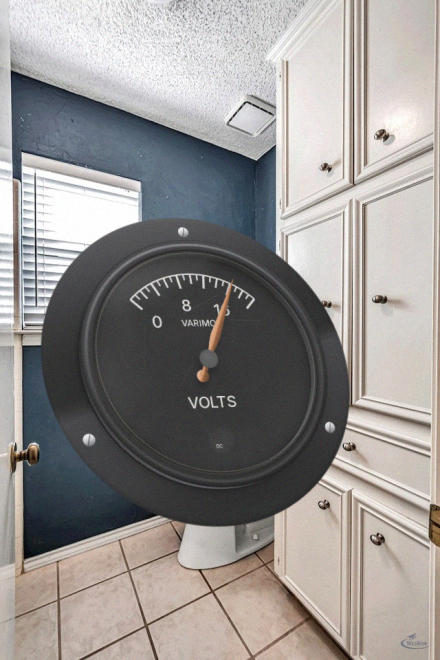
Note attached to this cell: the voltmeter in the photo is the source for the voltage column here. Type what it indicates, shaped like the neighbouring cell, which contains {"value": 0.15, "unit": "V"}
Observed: {"value": 16, "unit": "V"}
